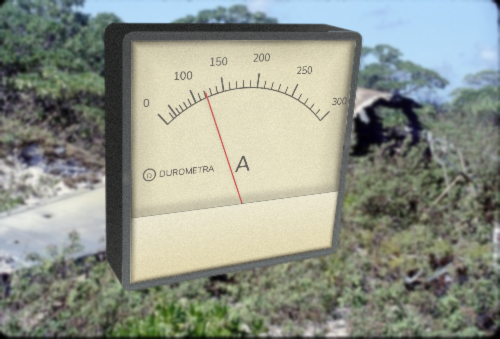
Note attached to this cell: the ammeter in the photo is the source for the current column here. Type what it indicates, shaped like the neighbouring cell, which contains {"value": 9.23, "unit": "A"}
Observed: {"value": 120, "unit": "A"}
